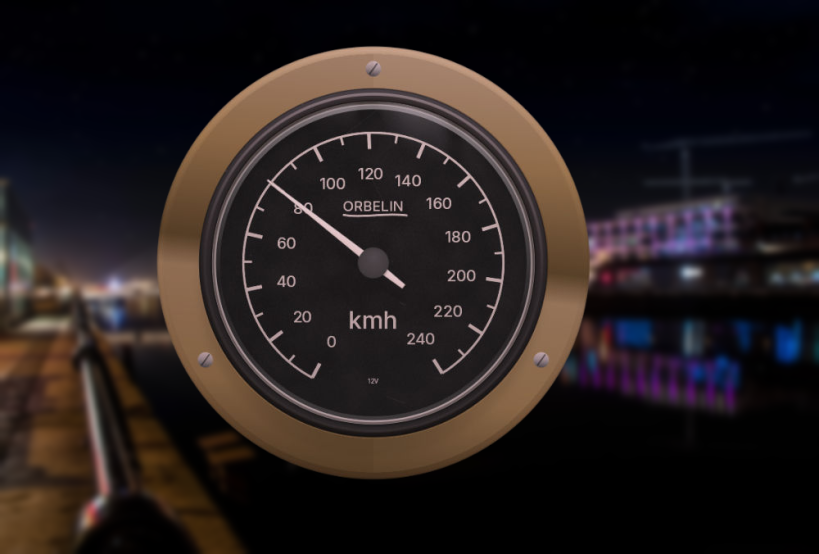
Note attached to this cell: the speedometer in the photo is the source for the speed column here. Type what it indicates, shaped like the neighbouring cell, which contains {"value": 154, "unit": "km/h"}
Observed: {"value": 80, "unit": "km/h"}
